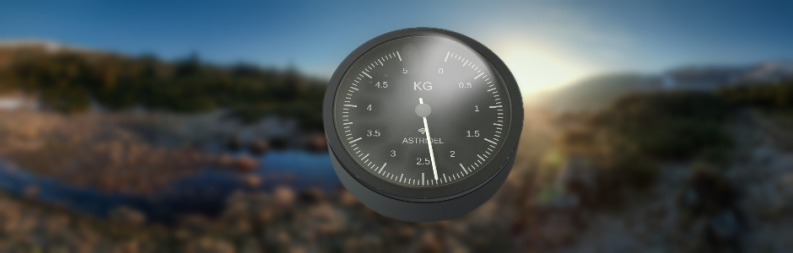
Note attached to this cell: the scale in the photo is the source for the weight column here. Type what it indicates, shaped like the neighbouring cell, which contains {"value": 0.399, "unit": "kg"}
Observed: {"value": 2.35, "unit": "kg"}
